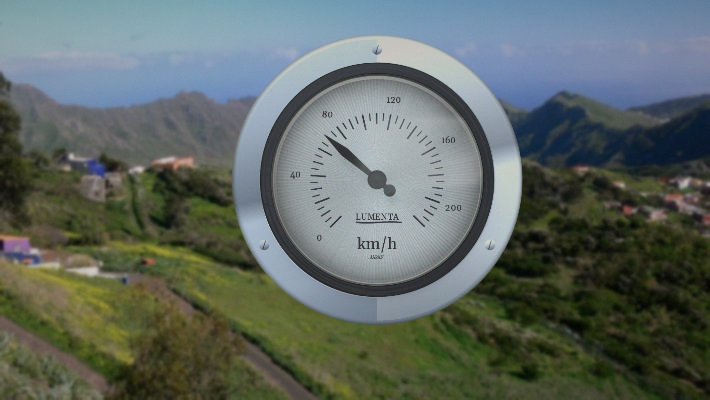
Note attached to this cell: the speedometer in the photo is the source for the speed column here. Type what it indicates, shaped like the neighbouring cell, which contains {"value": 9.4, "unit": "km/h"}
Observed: {"value": 70, "unit": "km/h"}
